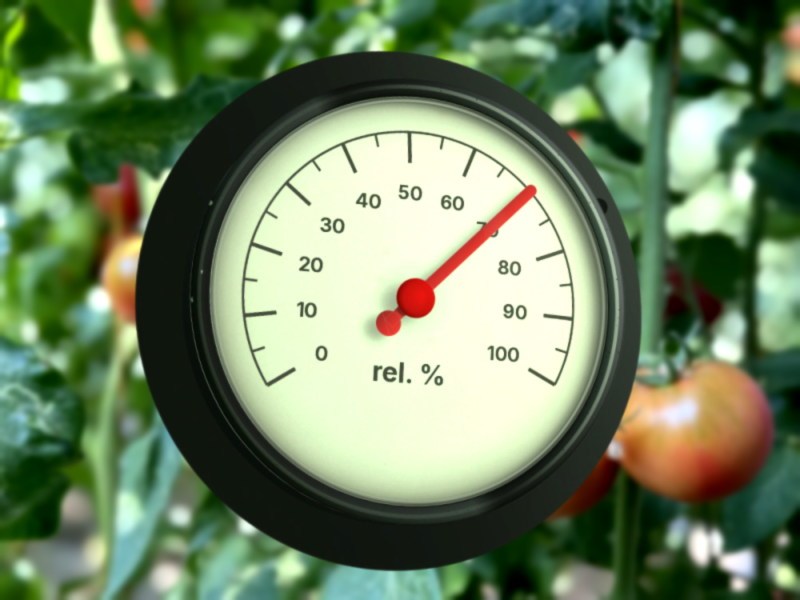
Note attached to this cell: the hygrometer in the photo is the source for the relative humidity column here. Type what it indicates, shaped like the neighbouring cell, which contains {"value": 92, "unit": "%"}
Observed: {"value": 70, "unit": "%"}
